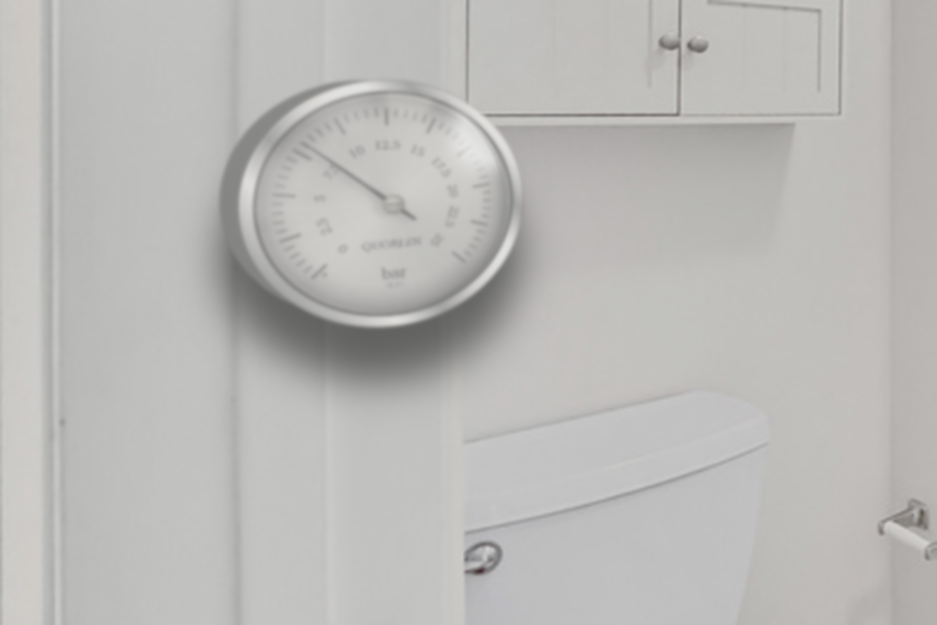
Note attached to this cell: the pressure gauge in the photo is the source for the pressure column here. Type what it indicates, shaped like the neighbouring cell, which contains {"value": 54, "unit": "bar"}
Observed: {"value": 8, "unit": "bar"}
